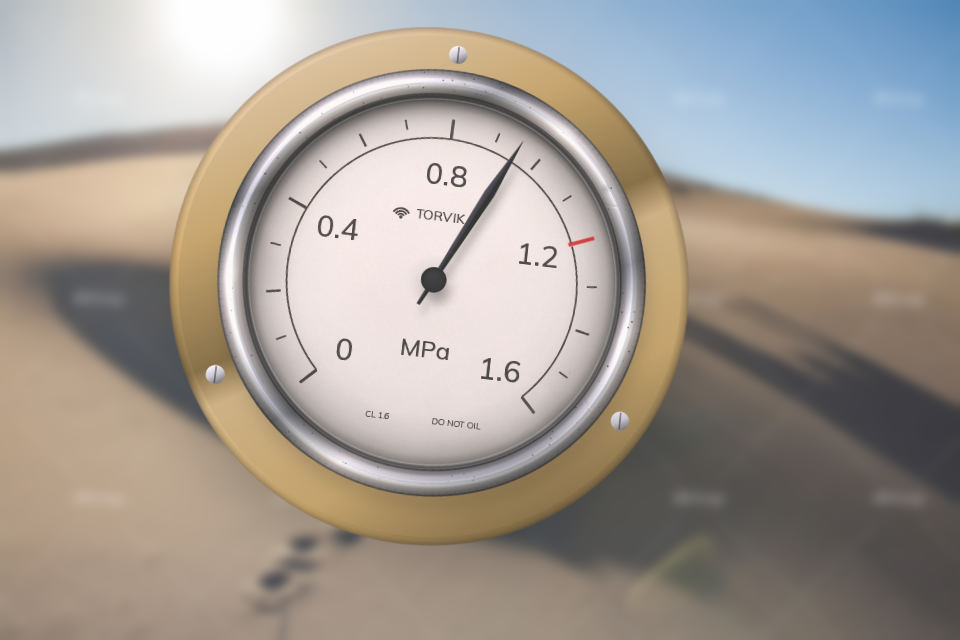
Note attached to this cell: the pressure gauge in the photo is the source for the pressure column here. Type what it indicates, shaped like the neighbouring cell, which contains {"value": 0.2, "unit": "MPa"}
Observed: {"value": 0.95, "unit": "MPa"}
